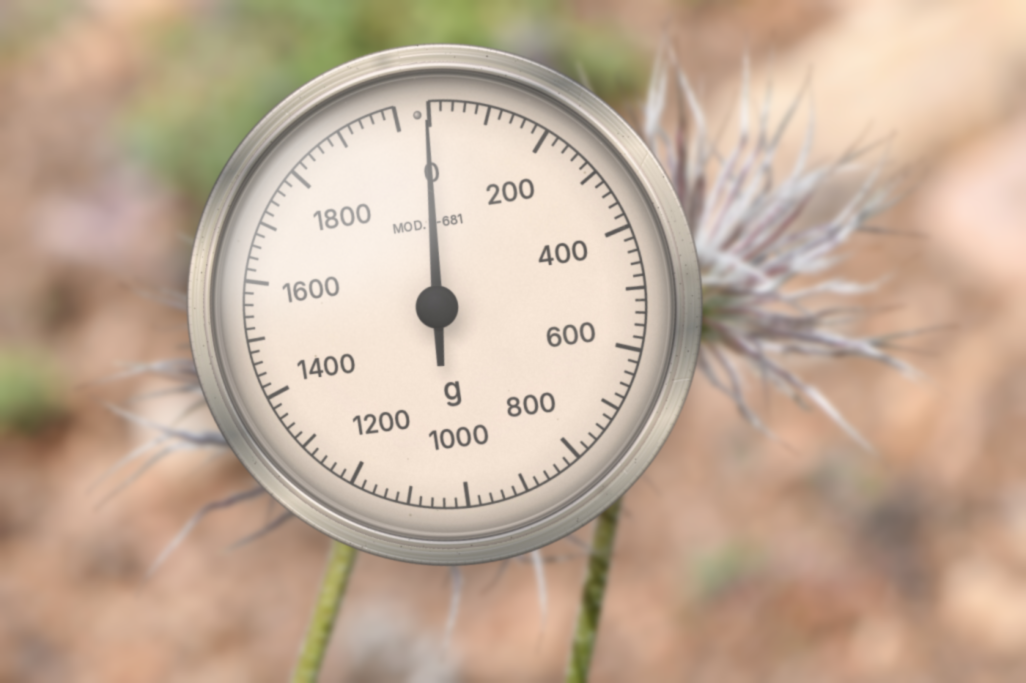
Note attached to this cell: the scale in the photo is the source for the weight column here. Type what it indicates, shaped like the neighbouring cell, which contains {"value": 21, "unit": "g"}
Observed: {"value": 0, "unit": "g"}
